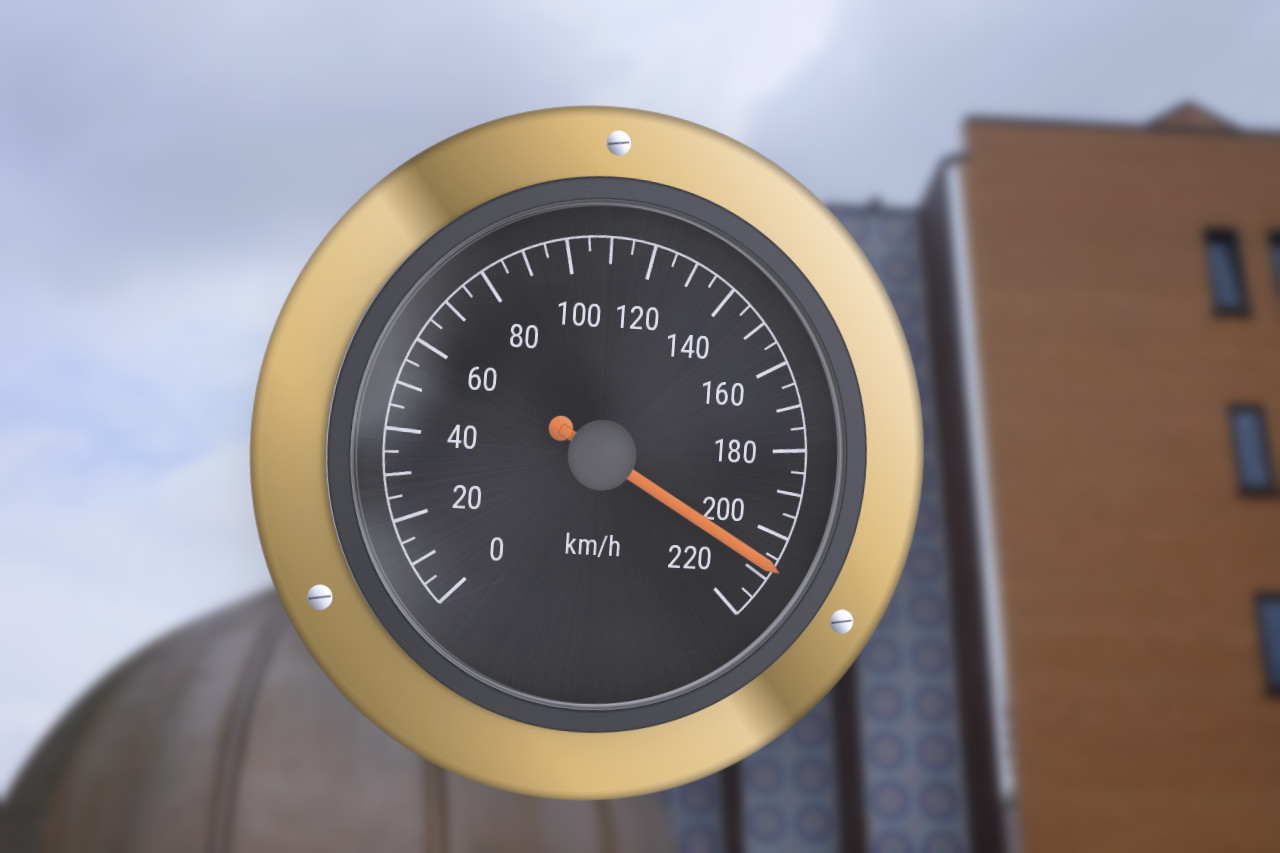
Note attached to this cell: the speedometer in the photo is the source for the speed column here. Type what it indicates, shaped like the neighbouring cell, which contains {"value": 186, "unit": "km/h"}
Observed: {"value": 207.5, "unit": "km/h"}
